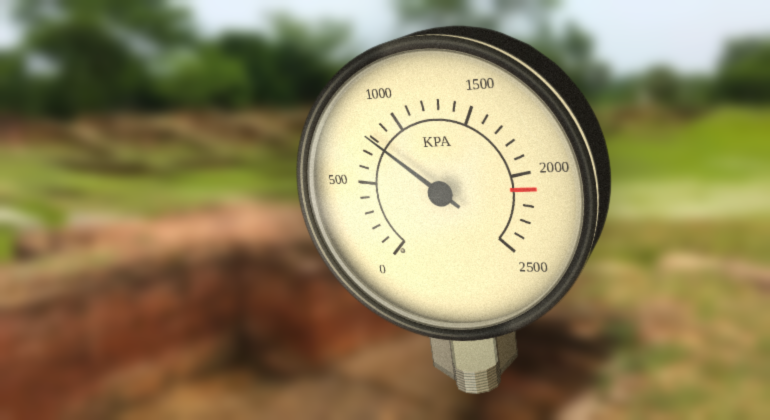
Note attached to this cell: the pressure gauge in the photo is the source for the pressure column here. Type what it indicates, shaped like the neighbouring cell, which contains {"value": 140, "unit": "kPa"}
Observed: {"value": 800, "unit": "kPa"}
